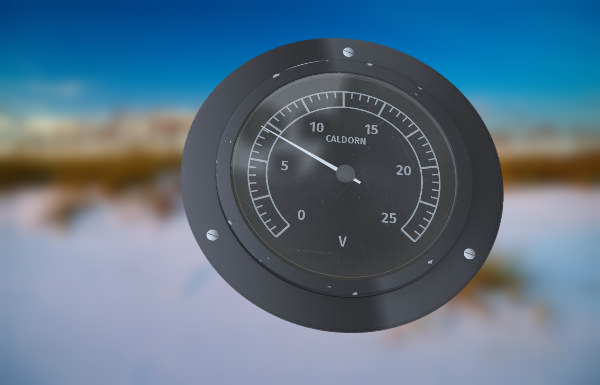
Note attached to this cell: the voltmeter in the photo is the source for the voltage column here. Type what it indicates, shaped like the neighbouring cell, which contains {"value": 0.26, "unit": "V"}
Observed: {"value": 7, "unit": "V"}
